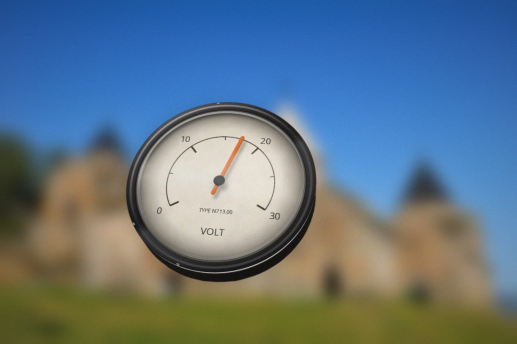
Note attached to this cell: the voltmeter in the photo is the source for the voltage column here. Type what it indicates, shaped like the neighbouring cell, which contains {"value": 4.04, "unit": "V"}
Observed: {"value": 17.5, "unit": "V"}
